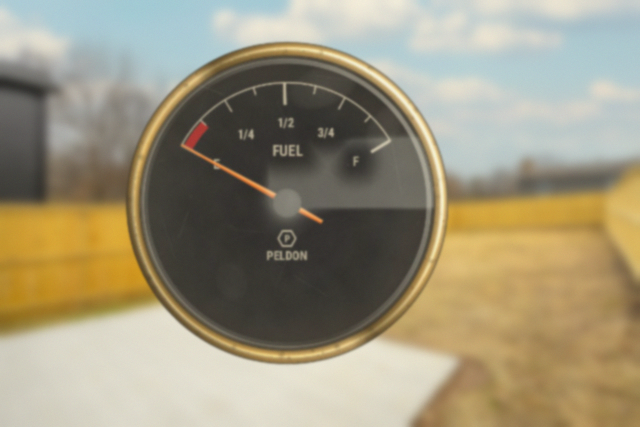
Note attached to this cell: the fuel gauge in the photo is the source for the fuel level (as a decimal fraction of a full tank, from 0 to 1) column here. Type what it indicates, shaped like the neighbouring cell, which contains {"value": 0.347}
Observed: {"value": 0}
